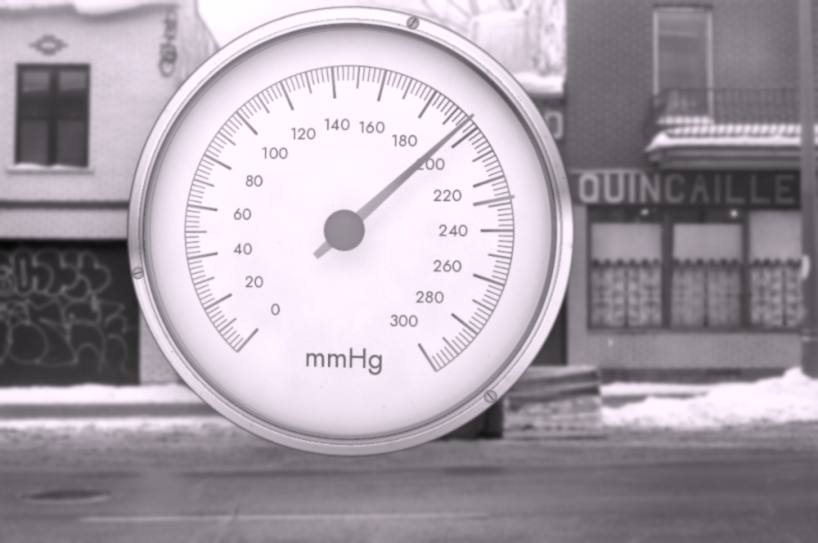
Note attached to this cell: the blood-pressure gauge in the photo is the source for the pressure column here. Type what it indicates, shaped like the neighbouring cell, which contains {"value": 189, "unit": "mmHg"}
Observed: {"value": 196, "unit": "mmHg"}
